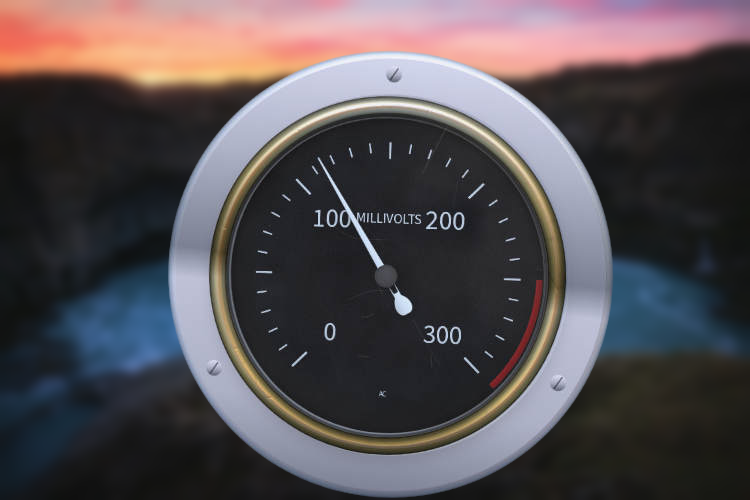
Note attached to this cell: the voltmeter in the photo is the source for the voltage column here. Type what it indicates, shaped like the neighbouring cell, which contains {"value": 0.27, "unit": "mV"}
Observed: {"value": 115, "unit": "mV"}
